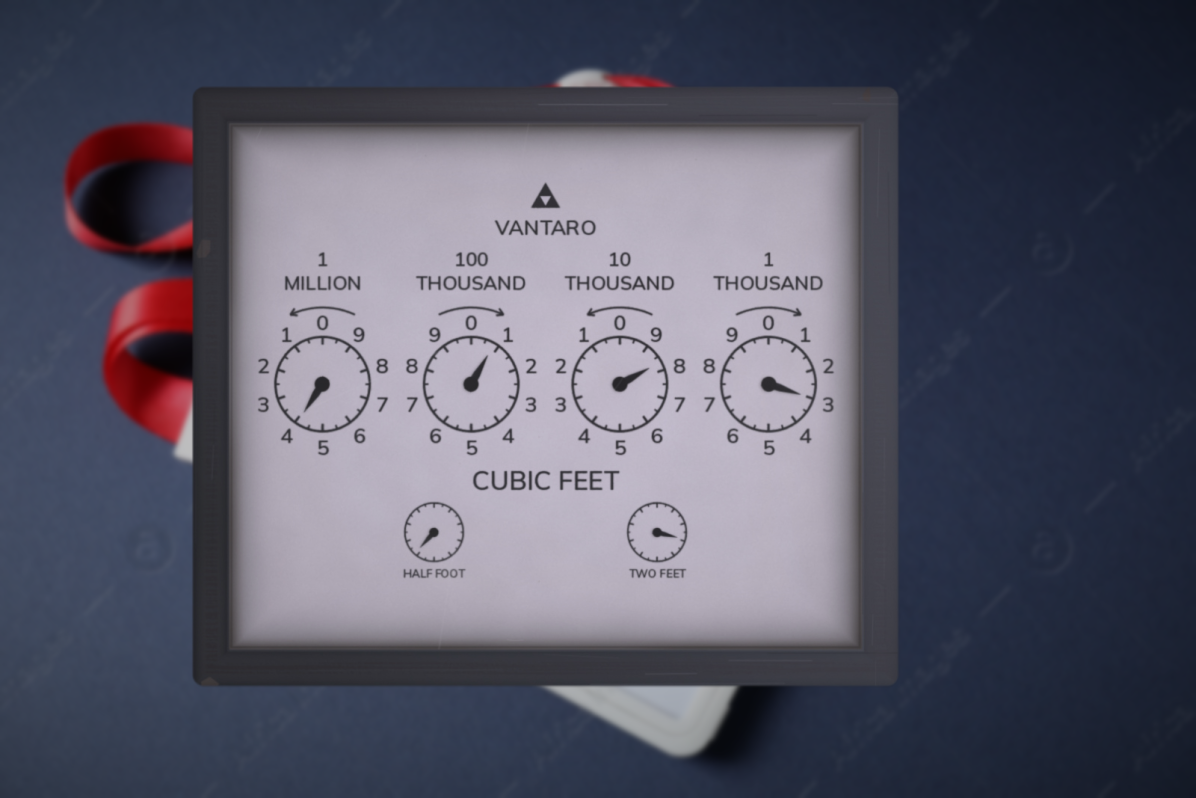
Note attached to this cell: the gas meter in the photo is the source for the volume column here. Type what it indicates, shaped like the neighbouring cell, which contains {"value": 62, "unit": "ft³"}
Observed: {"value": 408300, "unit": "ft³"}
